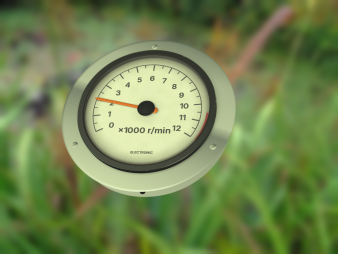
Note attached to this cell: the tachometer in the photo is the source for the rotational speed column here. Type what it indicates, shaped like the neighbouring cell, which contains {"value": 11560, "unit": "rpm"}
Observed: {"value": 2000, "unit": "rpm"}
